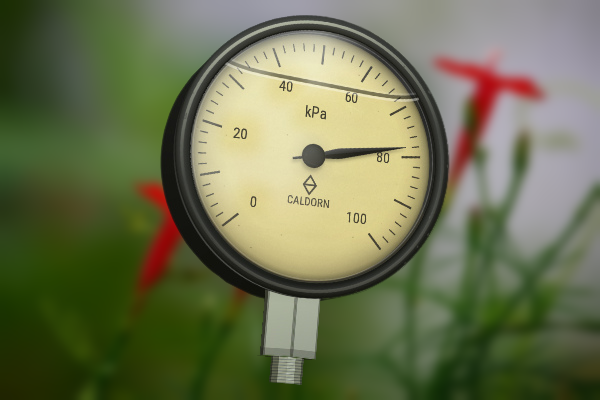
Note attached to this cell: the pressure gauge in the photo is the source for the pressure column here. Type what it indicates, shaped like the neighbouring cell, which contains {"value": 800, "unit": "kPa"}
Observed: {"value": 78, "unit": "kPa"}
